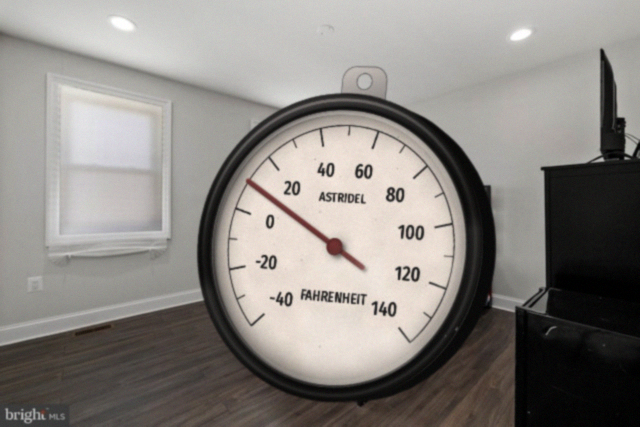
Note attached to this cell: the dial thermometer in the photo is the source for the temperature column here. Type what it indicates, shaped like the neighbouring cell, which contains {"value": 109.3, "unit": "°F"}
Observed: {"value": 10, "unit": "°F"}
